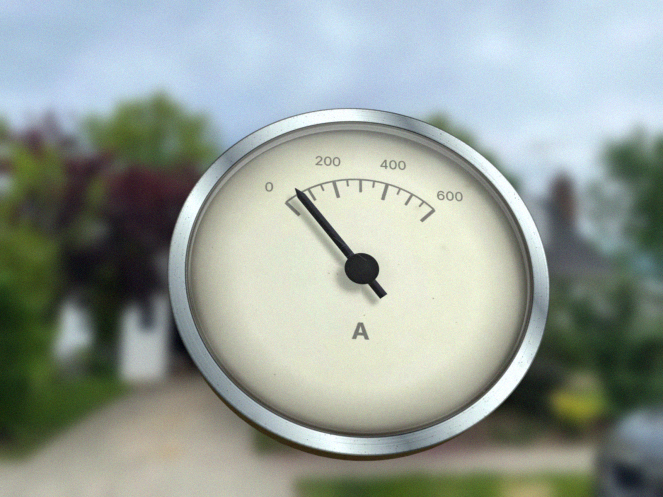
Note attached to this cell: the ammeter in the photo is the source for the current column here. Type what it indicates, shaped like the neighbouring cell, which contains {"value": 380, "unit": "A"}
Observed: {"value": 50, "unit": "A"}
